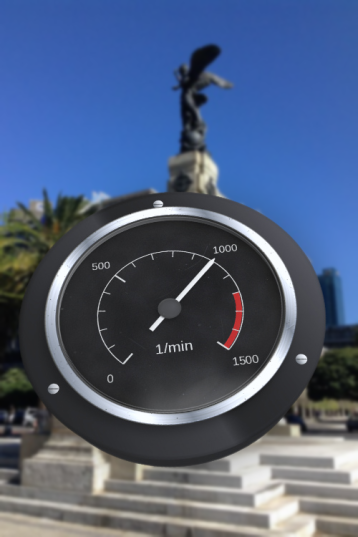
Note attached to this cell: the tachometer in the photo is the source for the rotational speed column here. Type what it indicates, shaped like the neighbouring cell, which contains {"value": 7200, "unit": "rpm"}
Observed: {"value": 1000, "unit": "rpm"}
